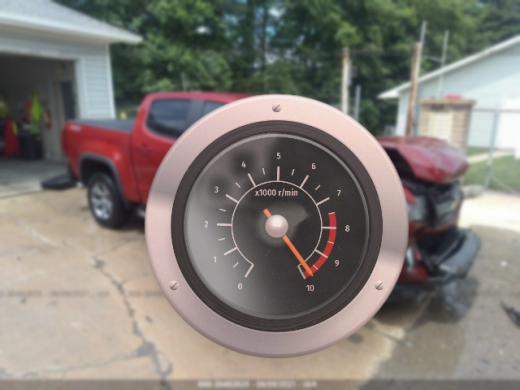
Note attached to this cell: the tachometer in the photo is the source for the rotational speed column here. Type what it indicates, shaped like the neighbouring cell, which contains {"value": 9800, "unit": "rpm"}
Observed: {"value": 9750, "unit": "rpm"}
